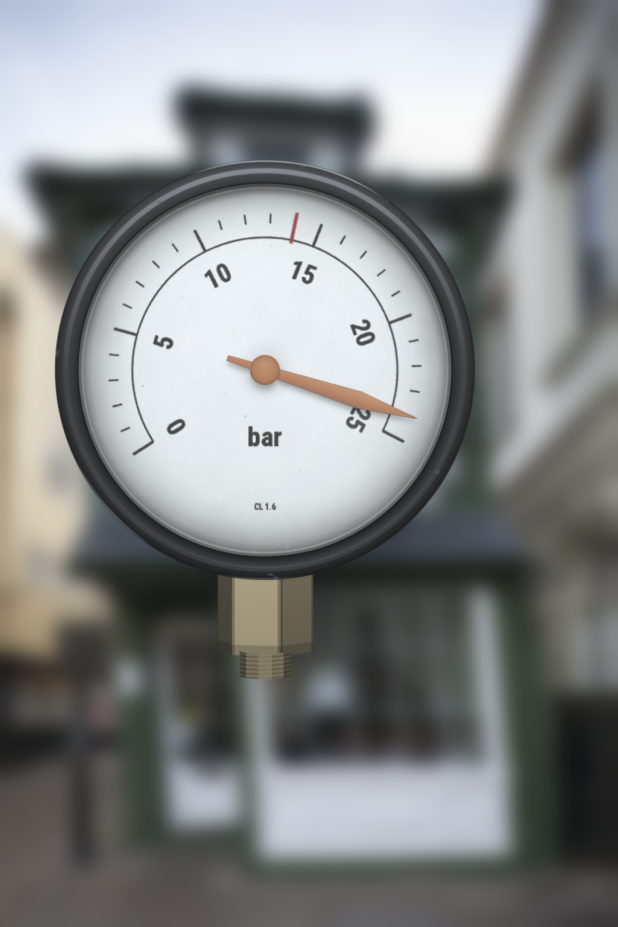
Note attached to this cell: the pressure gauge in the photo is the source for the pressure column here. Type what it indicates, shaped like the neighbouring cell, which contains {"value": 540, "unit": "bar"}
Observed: {"value": 24, "unit": "bar"}
